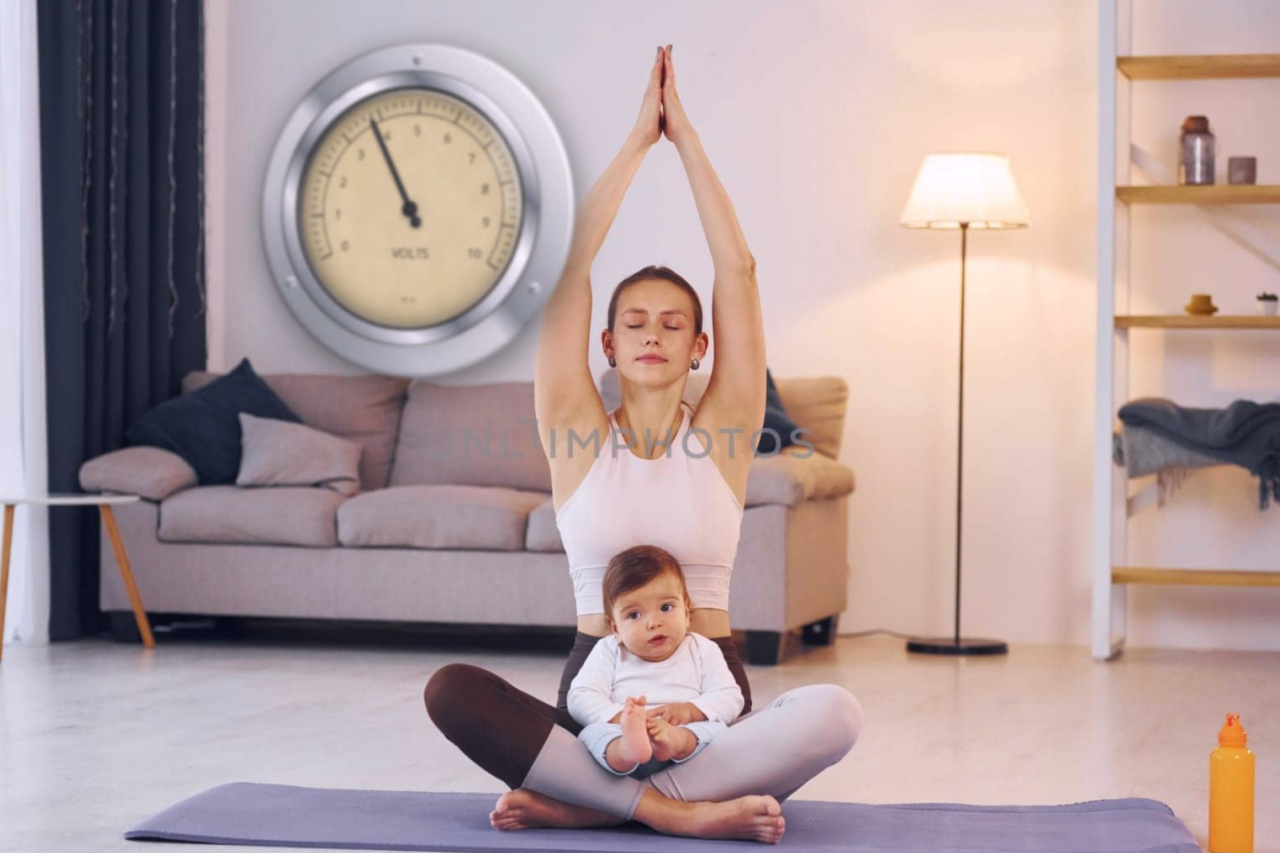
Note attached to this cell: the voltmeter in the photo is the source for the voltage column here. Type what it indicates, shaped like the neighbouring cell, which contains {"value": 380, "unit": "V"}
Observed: {"value": 3.8, "unit": "V"}
